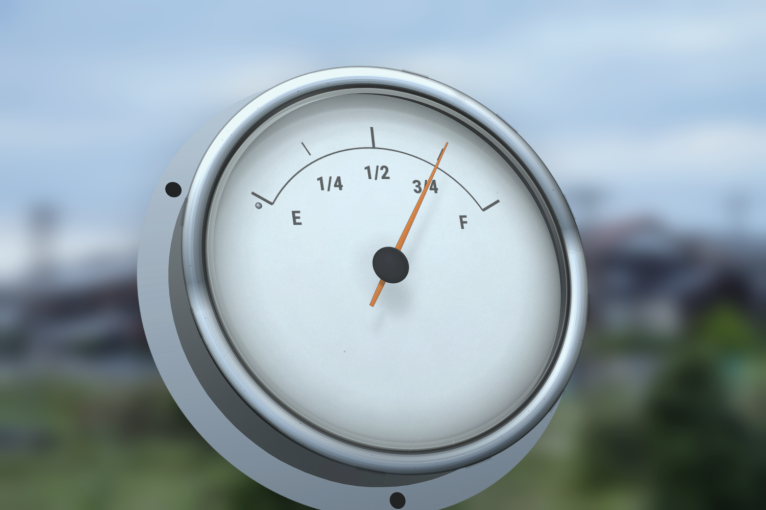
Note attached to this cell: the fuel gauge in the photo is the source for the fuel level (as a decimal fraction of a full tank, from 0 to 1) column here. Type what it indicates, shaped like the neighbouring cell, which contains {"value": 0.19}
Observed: {"value": 0.75}
